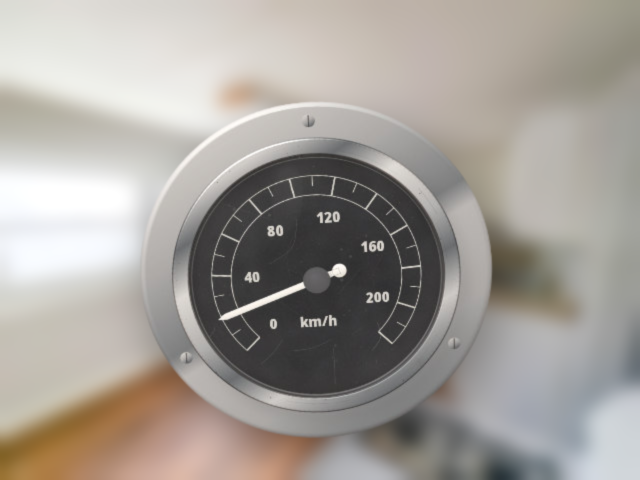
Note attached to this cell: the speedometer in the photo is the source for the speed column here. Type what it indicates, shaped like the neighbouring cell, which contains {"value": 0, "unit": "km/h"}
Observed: {"value": 20, "unit": "km/h"}
